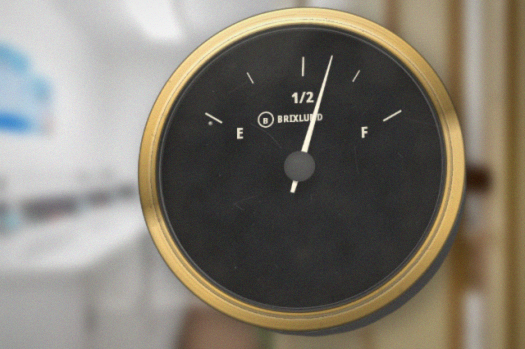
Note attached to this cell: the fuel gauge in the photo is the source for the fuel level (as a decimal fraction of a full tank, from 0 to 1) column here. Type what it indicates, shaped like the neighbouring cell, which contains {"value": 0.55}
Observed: {"value": 0.625}
